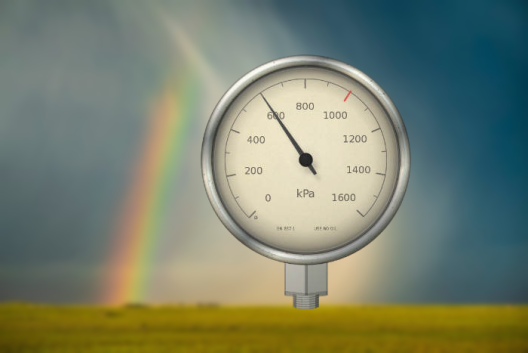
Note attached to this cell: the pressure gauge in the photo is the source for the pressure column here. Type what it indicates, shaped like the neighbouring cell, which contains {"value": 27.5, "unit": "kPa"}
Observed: {"value": 600, "unit": "kPa"}
